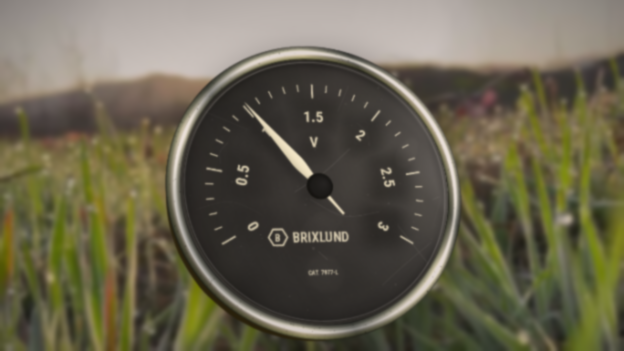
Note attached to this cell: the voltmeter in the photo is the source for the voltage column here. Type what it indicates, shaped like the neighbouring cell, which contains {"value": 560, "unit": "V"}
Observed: {"value": 1, "unit": "V"}
